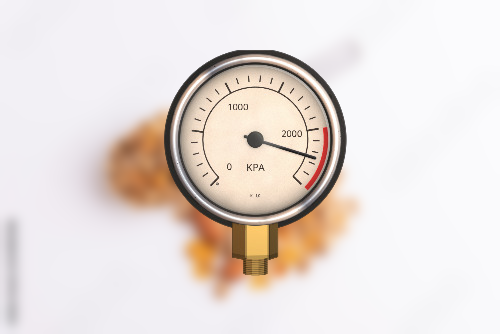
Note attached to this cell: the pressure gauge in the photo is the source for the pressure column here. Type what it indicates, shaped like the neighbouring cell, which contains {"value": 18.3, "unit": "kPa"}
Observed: {"value": 2250, "unit": "kPa"}
